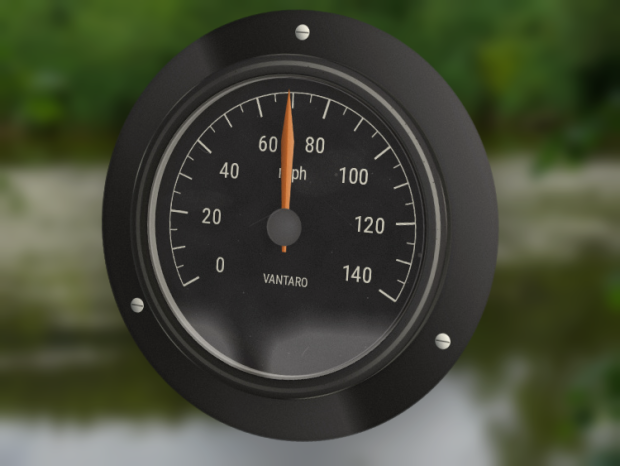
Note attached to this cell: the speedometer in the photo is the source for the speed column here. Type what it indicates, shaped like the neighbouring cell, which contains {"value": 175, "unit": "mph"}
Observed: {"value": 70, "unit": "mph"}
